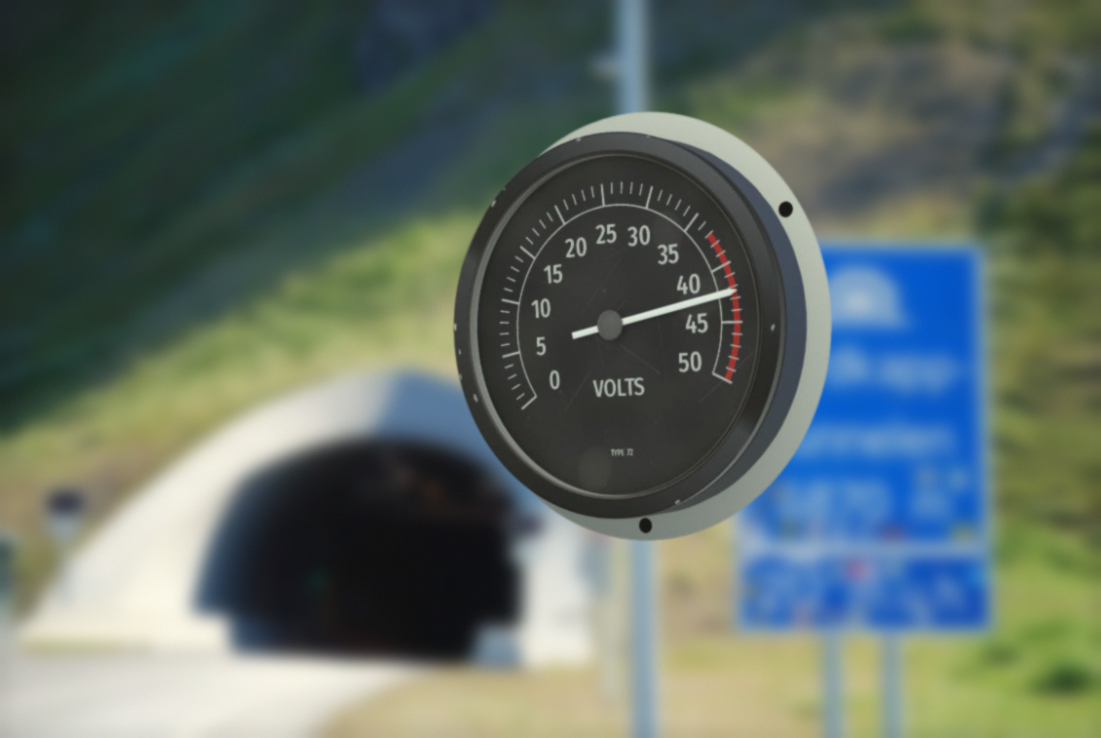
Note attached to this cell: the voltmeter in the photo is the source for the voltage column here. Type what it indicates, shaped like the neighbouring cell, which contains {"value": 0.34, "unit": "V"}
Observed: {"value": 42.5, "unit": "V"}
